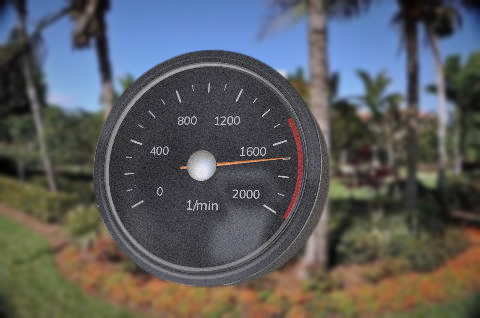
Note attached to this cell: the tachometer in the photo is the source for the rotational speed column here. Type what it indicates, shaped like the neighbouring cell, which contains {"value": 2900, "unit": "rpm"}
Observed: {"value": 1700, "unit": "rpm"}
